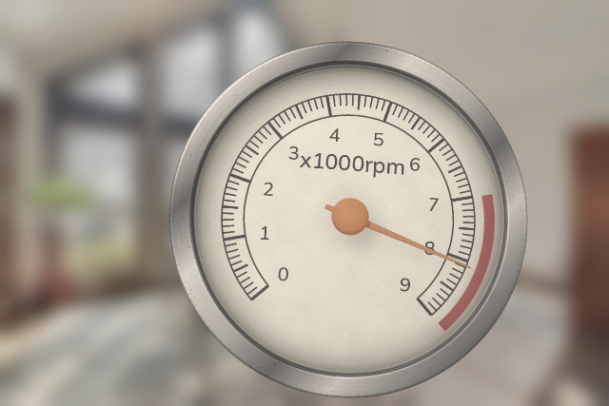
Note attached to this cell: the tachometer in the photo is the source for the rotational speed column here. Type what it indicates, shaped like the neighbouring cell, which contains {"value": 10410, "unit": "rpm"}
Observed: {"value": 8100, "unit": "rpm"}
